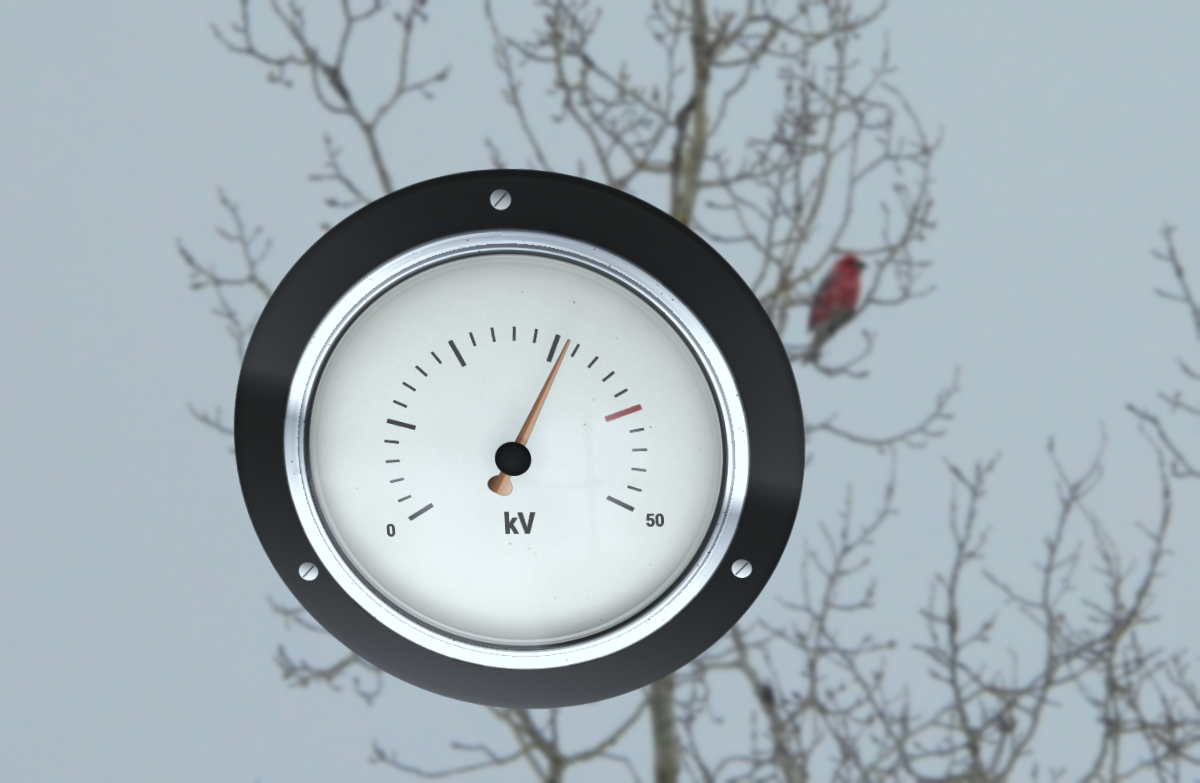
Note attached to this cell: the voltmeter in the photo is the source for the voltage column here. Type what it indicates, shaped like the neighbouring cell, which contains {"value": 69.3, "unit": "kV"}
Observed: {"value": 31, "unit": "kV"}
